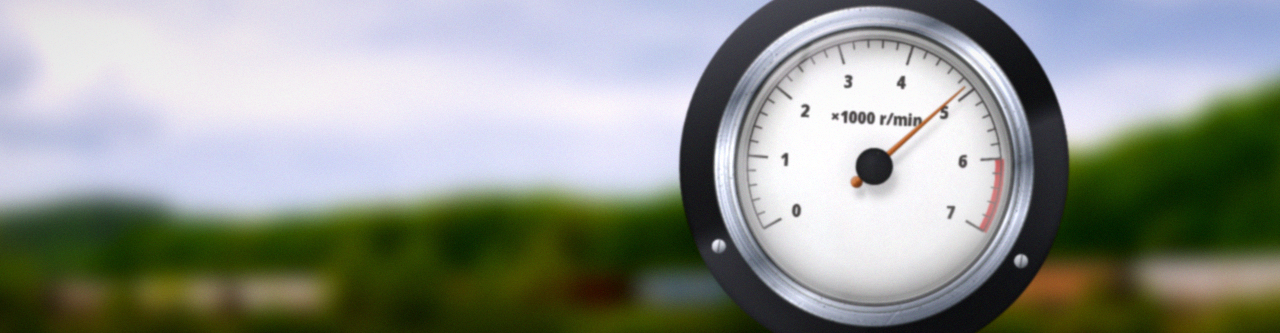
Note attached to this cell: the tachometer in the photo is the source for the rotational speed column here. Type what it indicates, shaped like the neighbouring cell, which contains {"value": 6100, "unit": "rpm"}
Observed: {"value": 4900, "unit": "rpm"}
